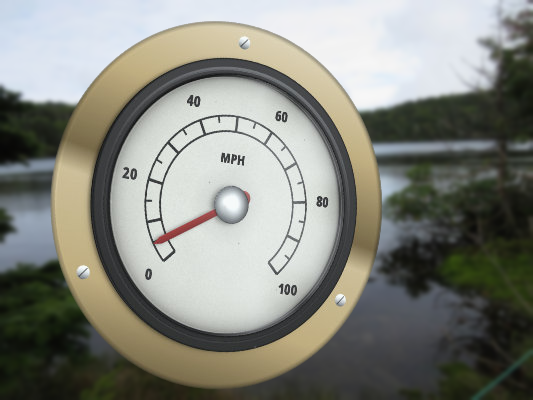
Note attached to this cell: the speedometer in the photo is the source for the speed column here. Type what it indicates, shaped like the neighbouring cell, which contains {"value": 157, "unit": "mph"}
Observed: {"value": 5, "unit": "mph"}
